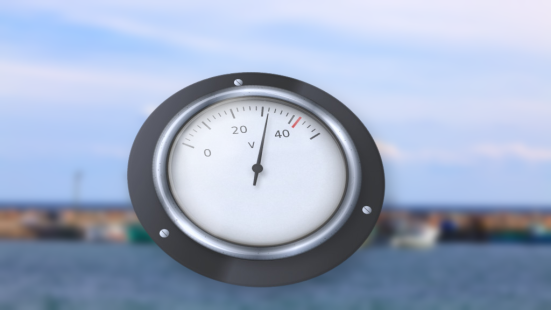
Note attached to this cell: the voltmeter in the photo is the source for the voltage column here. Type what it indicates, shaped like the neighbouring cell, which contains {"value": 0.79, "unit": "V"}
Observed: {"value": 32, "unit": "V"}
